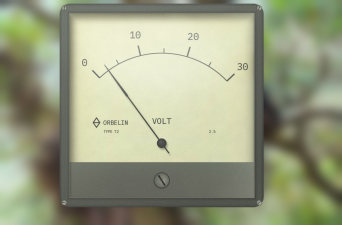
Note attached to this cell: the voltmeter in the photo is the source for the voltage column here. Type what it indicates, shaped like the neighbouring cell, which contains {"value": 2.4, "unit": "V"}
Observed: {"value": 2.5, "unit": "V"}
